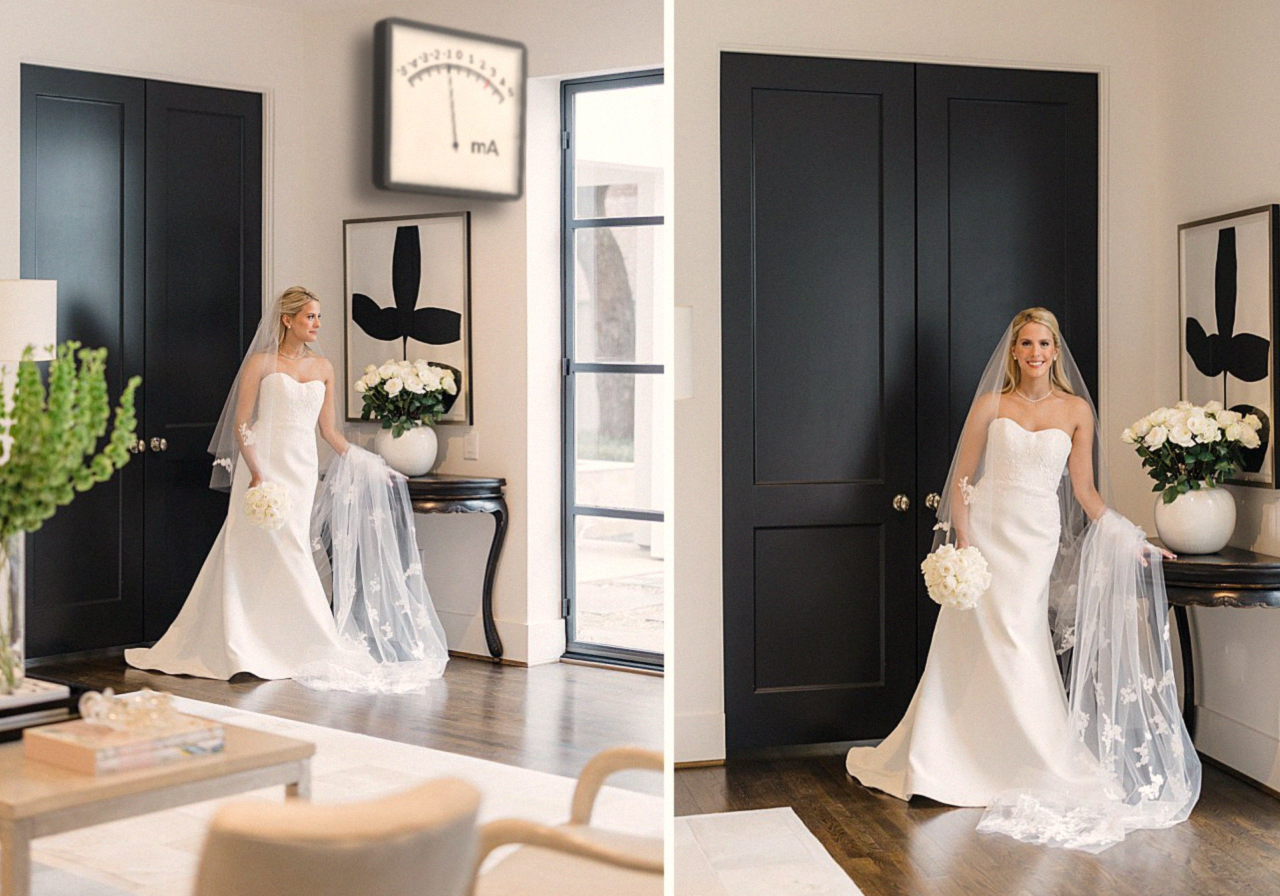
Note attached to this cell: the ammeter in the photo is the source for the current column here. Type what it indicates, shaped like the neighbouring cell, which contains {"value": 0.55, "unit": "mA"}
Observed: {"value": -1, "unit": "mA"}
